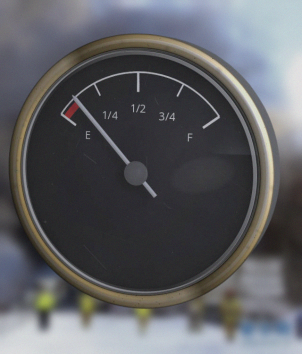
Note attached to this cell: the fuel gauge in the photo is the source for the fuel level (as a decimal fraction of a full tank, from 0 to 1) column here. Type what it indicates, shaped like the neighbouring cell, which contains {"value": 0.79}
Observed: {"value": 0.125}
